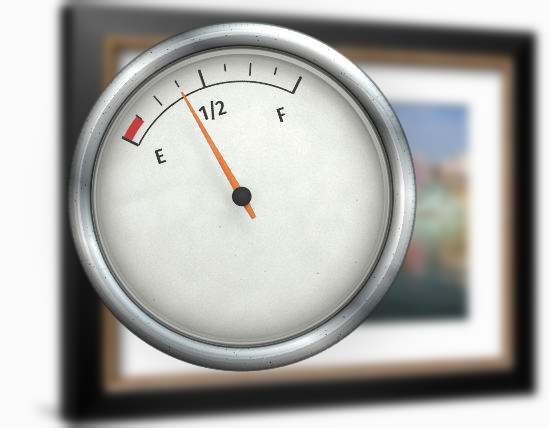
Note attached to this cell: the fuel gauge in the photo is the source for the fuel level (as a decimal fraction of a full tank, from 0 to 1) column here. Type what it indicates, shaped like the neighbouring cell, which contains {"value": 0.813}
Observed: {"value": 0.375}
